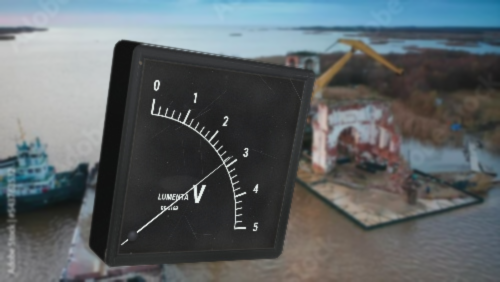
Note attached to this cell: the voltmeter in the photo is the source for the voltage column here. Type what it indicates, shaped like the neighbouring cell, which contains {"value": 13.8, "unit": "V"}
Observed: {"value": 2.8, "unit": "V"}
